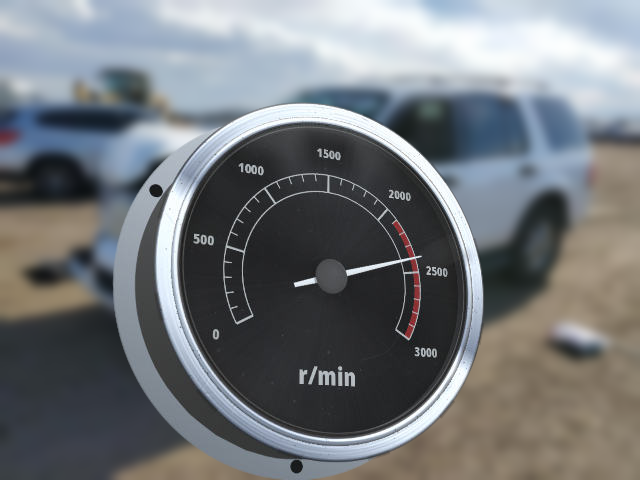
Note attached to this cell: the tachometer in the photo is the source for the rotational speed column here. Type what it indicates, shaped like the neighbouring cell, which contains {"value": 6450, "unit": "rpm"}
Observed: {"value": 2400, "unit": "rpm"}
